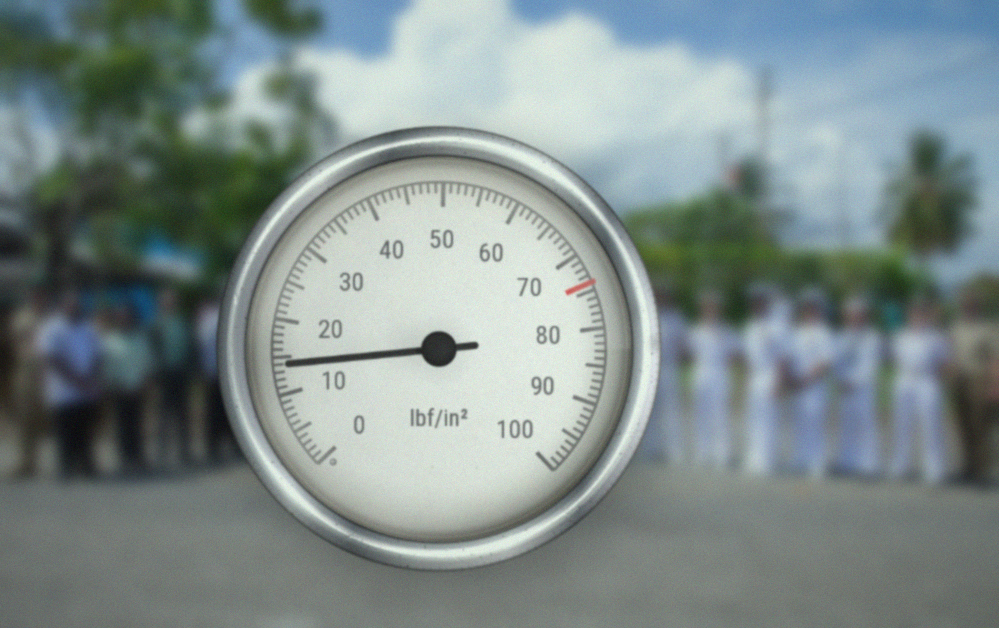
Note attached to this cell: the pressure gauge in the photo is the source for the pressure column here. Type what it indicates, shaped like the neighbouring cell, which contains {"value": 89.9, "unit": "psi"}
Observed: {"value": 14, "unit": "psi"}
